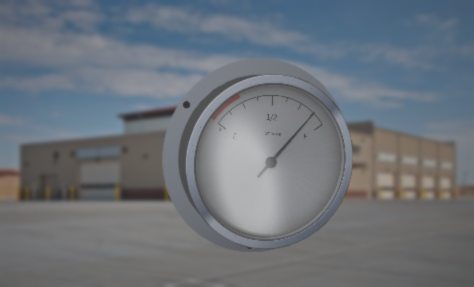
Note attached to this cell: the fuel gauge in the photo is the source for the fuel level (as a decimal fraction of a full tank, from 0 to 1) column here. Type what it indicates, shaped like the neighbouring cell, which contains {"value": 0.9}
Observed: {"value": 0.875}
